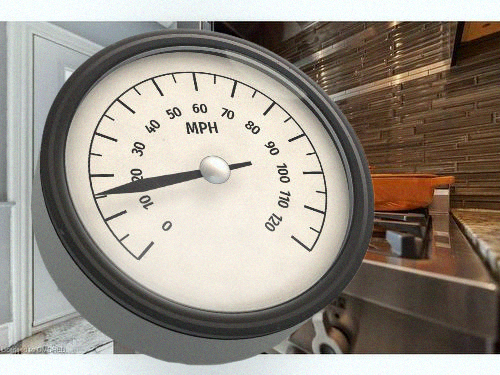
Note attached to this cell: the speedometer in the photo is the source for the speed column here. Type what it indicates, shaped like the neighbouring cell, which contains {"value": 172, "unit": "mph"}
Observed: {"value": 15, "unit": "mph"}
